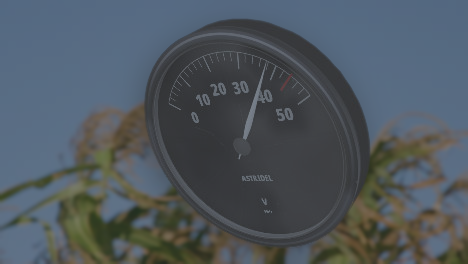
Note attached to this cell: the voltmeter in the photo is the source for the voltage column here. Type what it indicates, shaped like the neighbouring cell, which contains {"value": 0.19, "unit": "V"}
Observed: {"value": 38, "unit": "V"}
